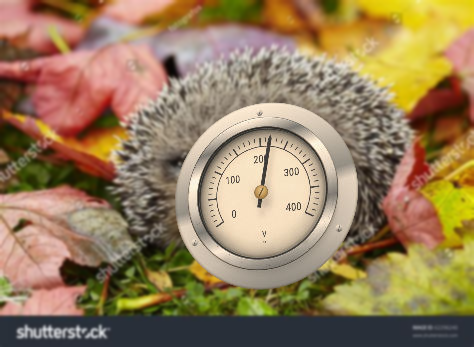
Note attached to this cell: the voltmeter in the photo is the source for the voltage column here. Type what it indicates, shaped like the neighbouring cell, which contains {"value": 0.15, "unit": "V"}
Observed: {"value": 220, "unit": "V"}
